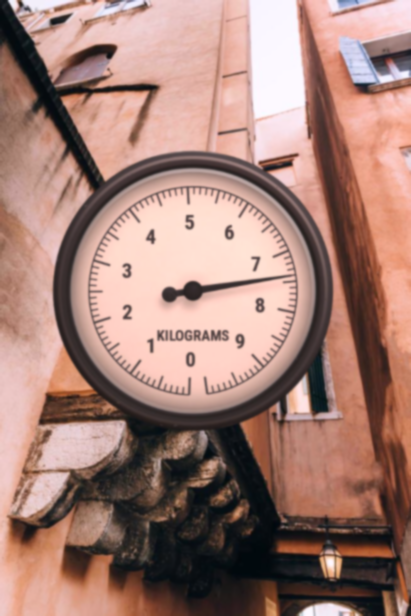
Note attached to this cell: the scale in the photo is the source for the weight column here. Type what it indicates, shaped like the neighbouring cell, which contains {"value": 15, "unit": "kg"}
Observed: {"value": 7.4, "unit": "kg"}
